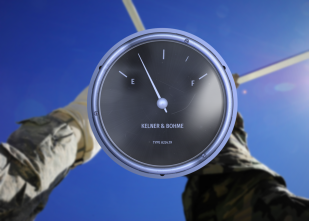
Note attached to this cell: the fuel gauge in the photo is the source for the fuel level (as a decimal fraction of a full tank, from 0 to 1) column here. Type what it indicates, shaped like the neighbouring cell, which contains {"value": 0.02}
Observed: {"value": 0.25}
